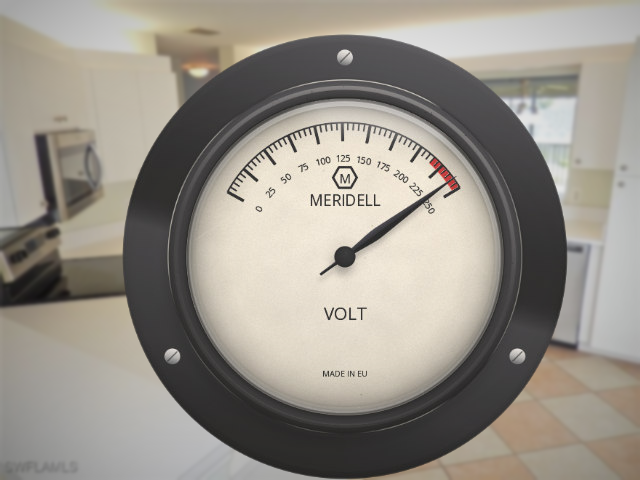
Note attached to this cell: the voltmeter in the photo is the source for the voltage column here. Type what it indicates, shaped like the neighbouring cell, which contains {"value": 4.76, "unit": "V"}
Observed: {"value": 240, "unit": "V"}
